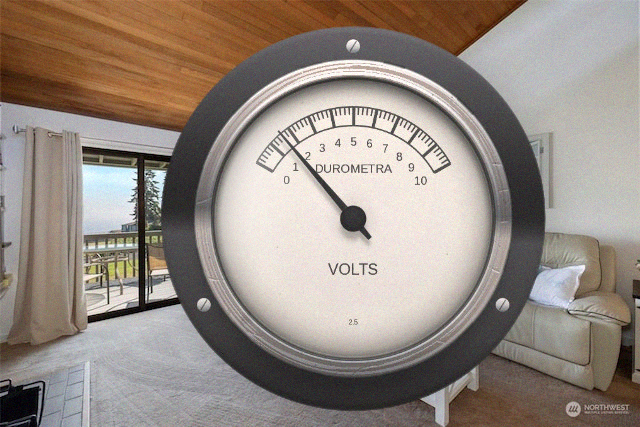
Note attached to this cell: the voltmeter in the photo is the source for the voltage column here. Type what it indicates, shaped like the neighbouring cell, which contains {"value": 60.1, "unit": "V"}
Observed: {"value": 1.6, "unit": "V"}
